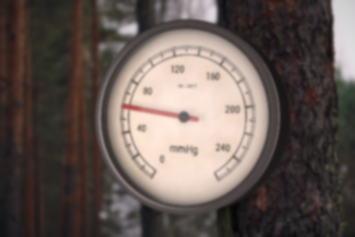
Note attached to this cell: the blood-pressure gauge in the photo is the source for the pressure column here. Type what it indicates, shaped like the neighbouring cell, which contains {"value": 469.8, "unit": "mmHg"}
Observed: {"value": 60, "unit": "mmHg"}
